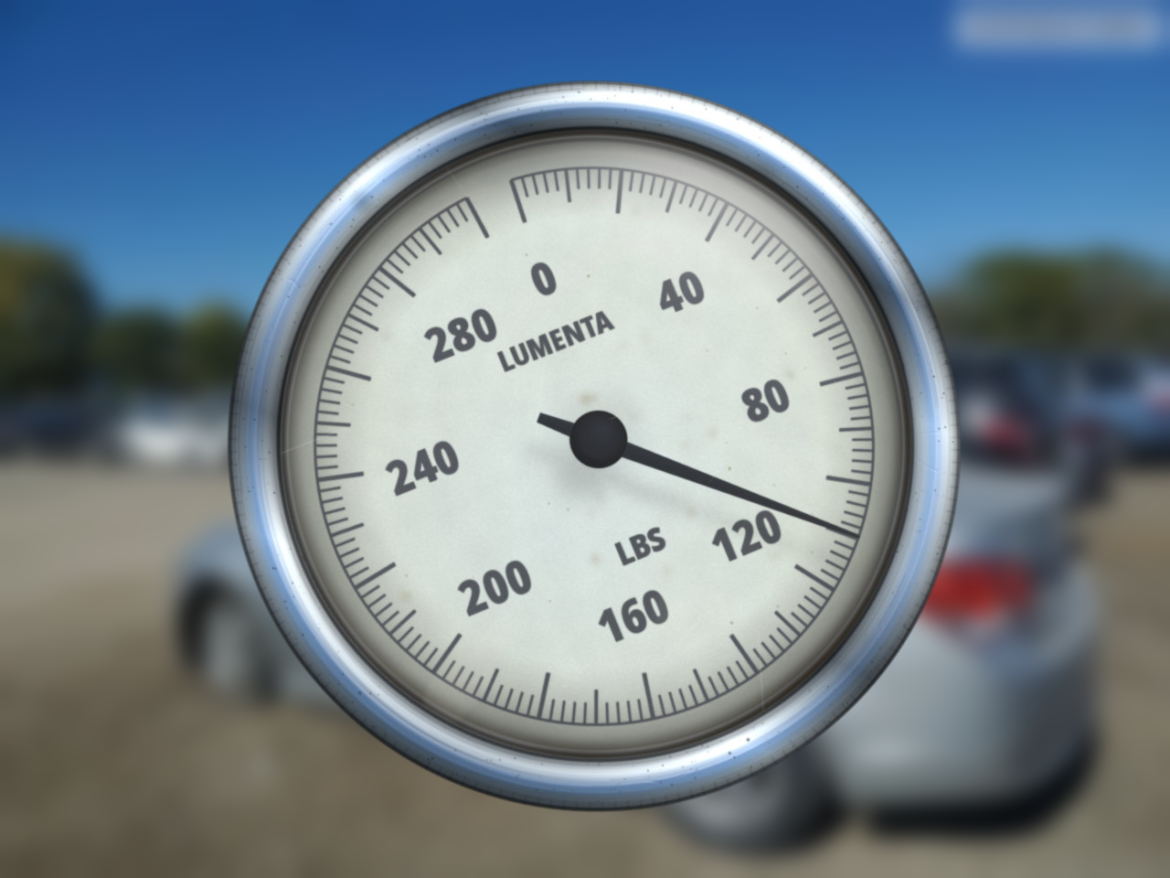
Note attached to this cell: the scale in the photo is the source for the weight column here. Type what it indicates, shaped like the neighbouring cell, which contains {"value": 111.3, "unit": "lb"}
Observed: {"value": 110, "unit": "lb"}
